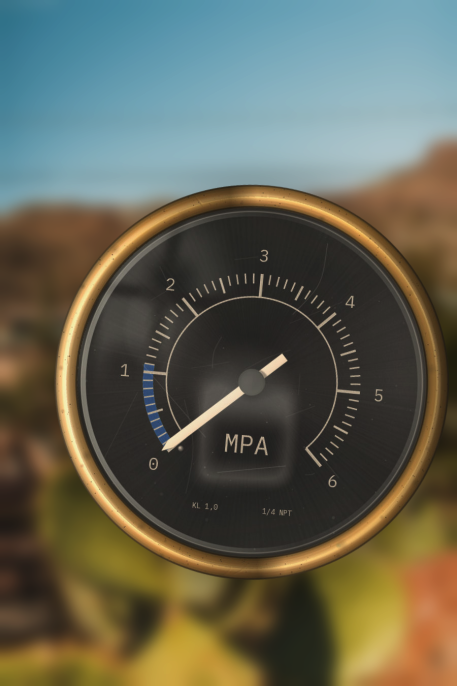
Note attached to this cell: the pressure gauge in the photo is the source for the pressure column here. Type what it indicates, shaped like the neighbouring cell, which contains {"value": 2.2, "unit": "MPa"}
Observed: {"value": 0.05, "unit": "MPa"}
